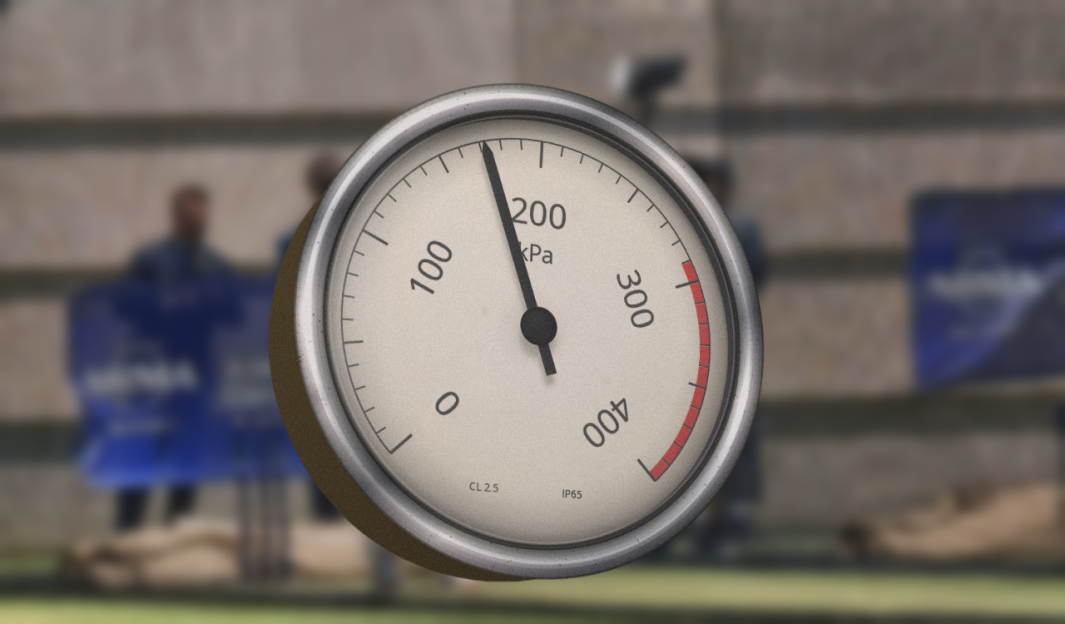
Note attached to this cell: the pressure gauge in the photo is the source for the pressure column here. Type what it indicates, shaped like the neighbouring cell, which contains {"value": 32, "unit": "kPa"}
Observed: {"value": 170, "unit": "kPa"}
